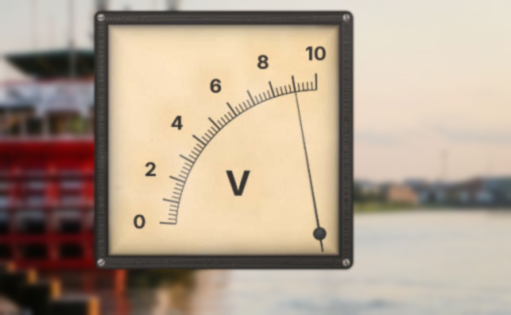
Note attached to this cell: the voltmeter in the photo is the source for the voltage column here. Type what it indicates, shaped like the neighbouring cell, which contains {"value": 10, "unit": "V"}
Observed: {"value": 9, "unit": "V"}
